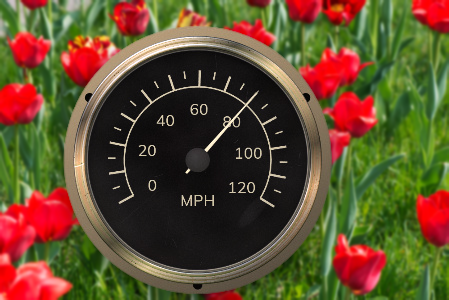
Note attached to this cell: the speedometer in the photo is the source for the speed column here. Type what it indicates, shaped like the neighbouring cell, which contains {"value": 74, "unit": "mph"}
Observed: {"value": 80, "unit": "mph"}
